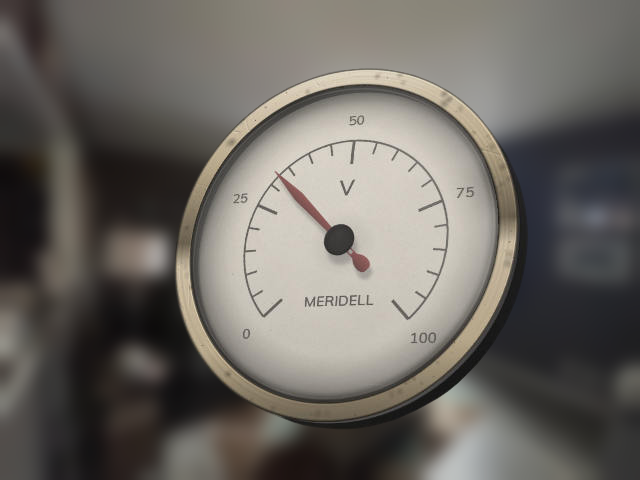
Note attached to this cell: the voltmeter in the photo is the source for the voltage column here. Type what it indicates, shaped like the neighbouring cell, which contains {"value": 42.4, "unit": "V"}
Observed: {"value": 32.5, "unit": "V"}
